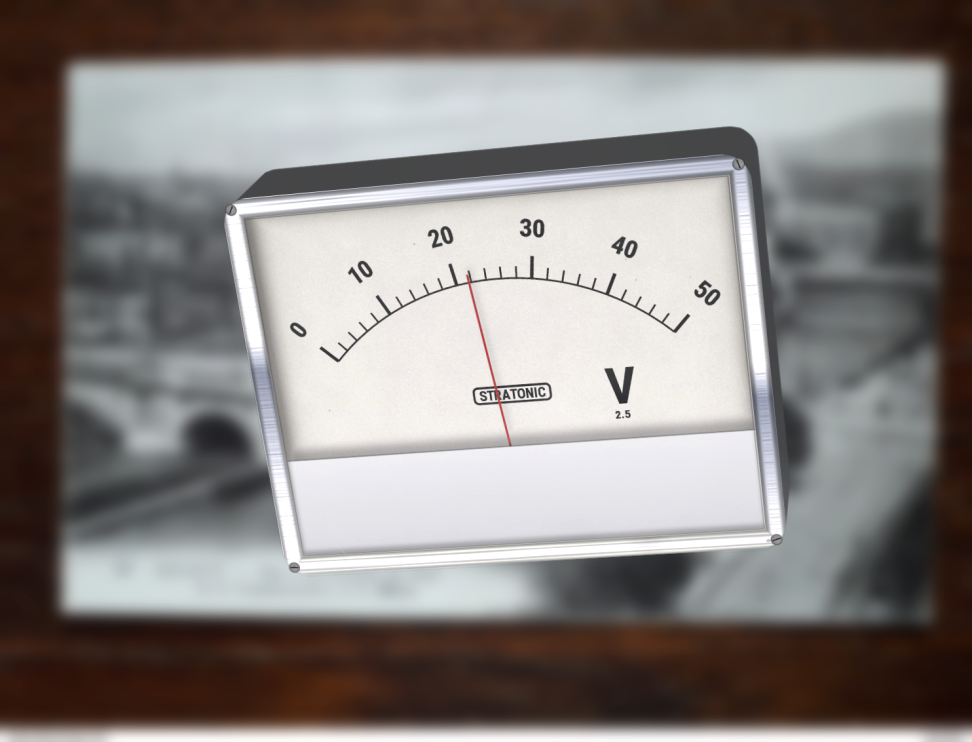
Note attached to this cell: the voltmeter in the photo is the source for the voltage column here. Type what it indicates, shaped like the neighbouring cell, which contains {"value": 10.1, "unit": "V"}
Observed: {"value": 22, "unit": "V"}
